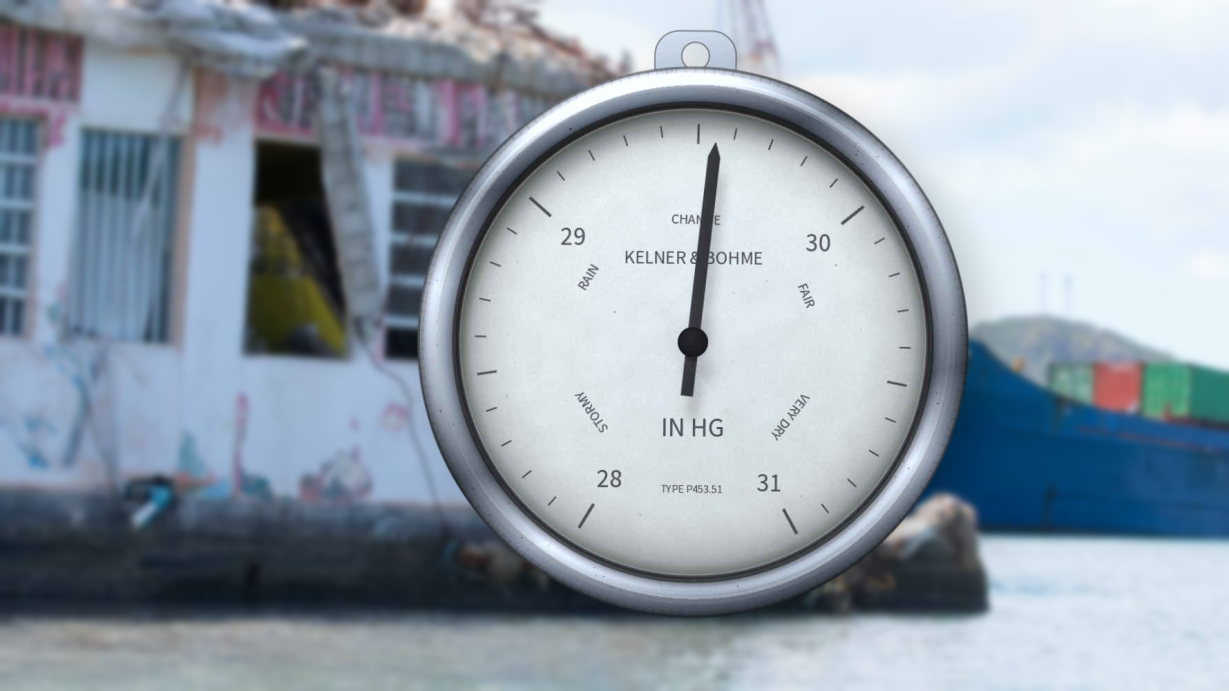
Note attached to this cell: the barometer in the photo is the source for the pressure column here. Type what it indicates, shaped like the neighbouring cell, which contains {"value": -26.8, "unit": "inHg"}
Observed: {"value": 29.55, "unit": "inHg"}
